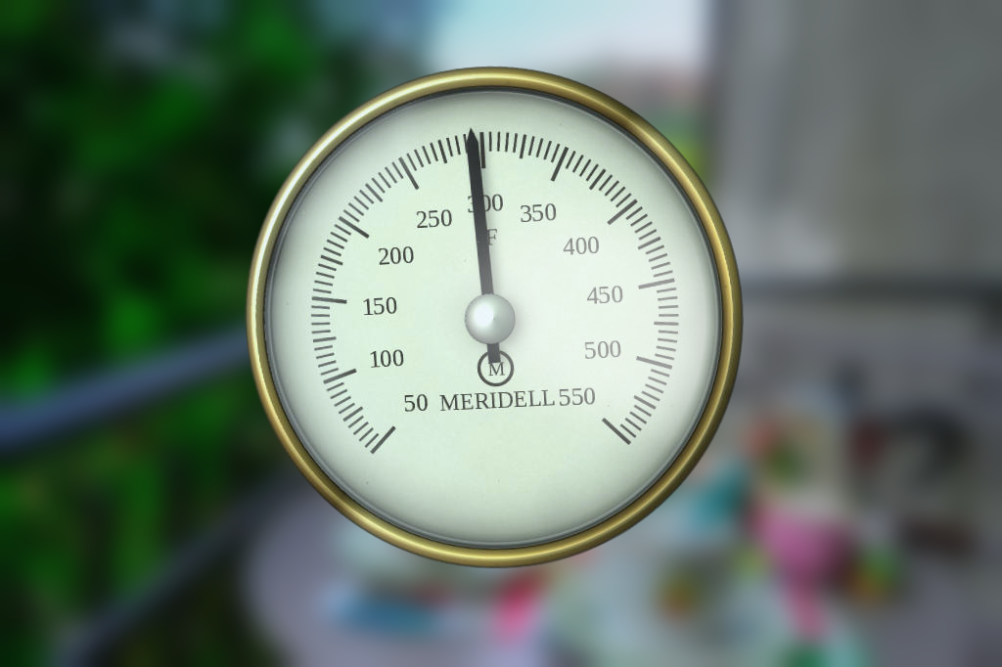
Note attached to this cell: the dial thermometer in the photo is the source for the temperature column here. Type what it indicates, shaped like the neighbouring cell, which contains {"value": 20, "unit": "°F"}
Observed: {"value": 295, "unit": "°F"}
